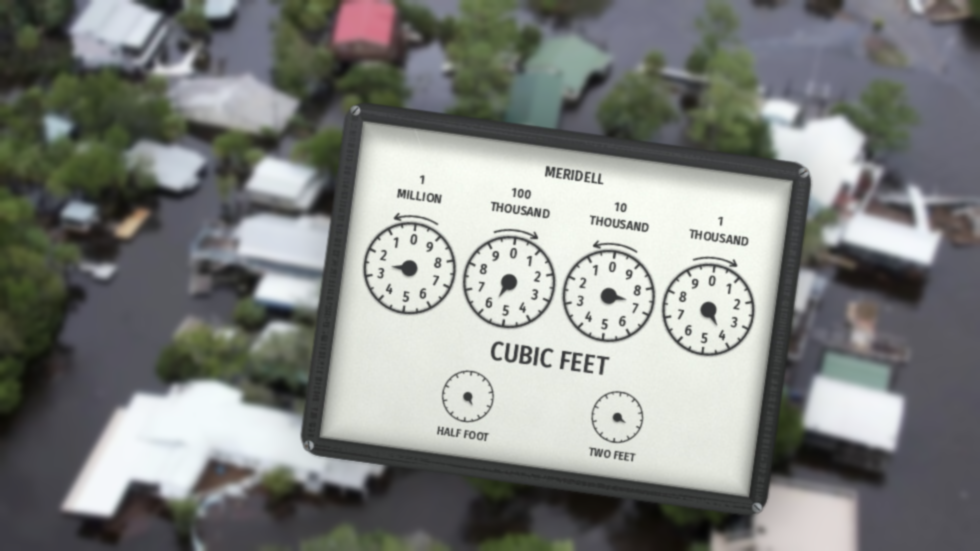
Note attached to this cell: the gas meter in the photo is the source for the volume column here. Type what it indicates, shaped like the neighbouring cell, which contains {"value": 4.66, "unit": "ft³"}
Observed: {"value": 257400, "unit": "ft³"}
